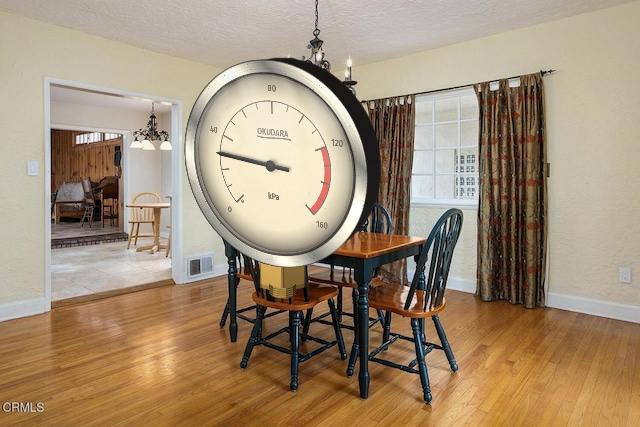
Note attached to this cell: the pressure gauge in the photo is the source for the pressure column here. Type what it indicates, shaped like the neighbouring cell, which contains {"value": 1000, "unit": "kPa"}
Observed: {"value": 30, "unit": "kPa"}
